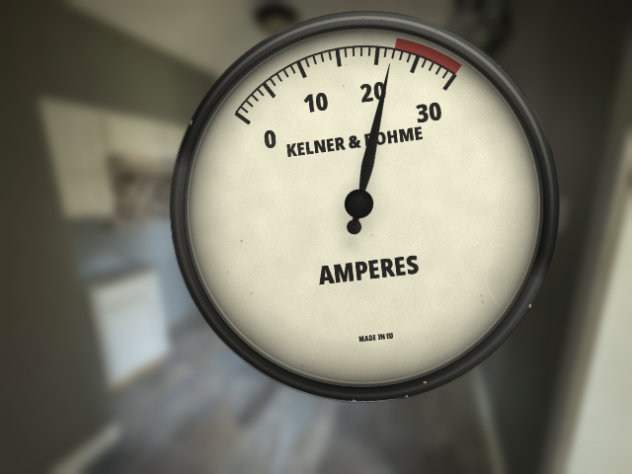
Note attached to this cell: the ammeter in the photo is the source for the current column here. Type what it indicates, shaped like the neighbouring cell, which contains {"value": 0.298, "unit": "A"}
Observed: {"value": 22, "unit": "A"}
